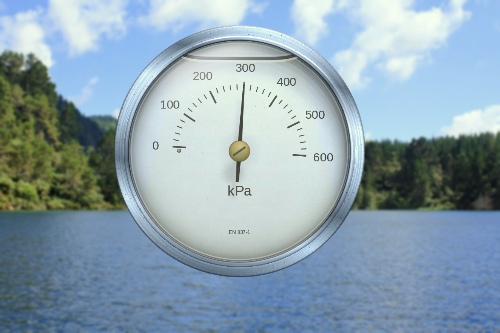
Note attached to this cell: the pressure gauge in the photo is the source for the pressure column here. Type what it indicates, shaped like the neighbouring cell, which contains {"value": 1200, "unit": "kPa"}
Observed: {"value": 300, "unit": "kPa"}
